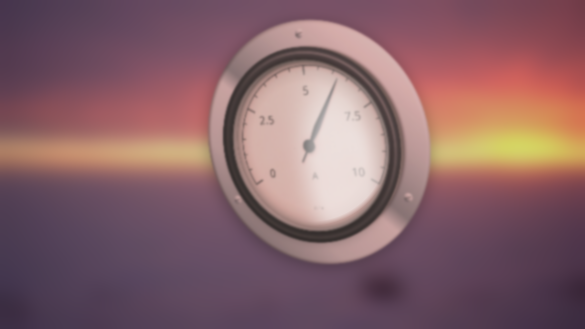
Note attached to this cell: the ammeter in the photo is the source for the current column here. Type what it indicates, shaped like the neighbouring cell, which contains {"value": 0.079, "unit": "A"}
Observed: {"value": 6.25, "unit": "A"}
